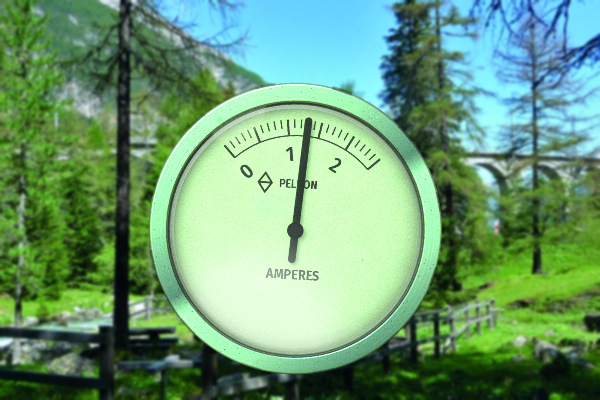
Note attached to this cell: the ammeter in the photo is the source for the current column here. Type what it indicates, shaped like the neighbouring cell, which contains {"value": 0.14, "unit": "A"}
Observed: {"value": 1.3, "unit": "A"}
